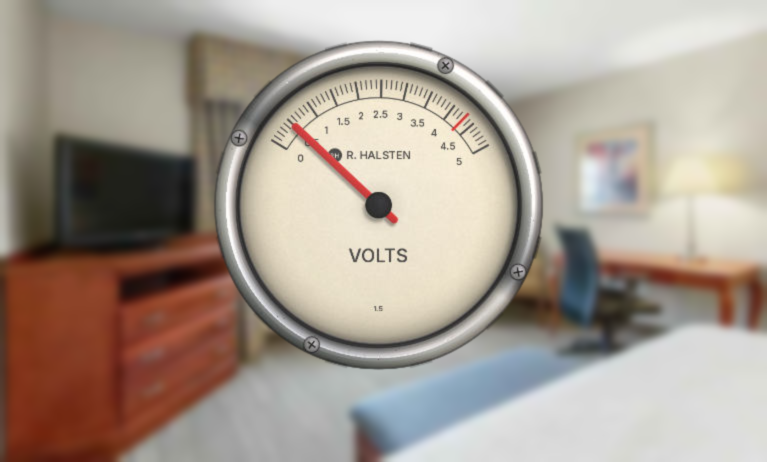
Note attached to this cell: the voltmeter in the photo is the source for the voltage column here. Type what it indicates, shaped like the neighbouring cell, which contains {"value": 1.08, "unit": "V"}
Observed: {"value": 0.5, "unit": "V"}
